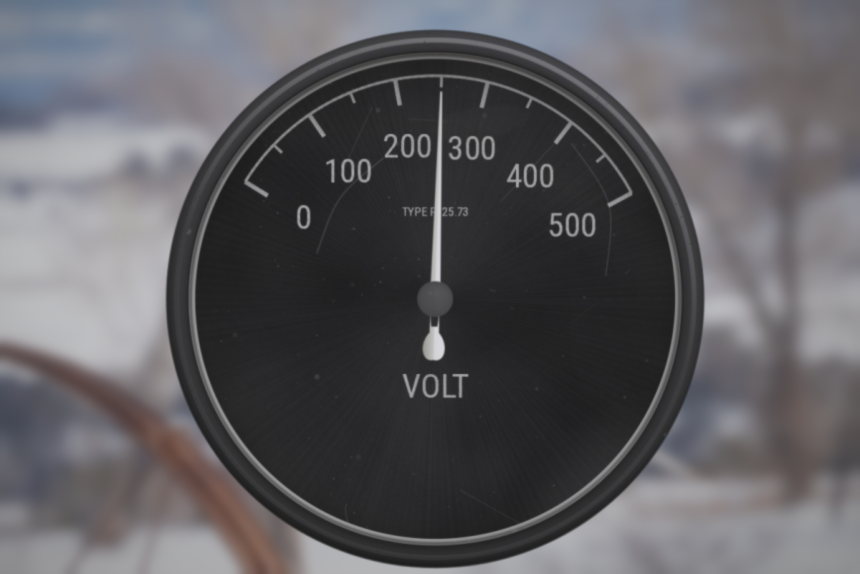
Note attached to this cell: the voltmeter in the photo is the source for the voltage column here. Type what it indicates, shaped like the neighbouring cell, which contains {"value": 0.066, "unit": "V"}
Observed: {"value": 250, "unit": "V"}
